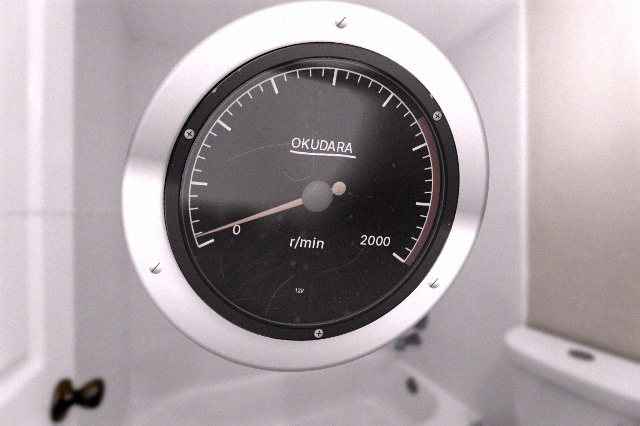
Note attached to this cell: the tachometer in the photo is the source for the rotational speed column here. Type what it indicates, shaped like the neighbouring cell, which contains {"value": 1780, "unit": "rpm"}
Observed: {"value": 50, "unit": "rpm"}
